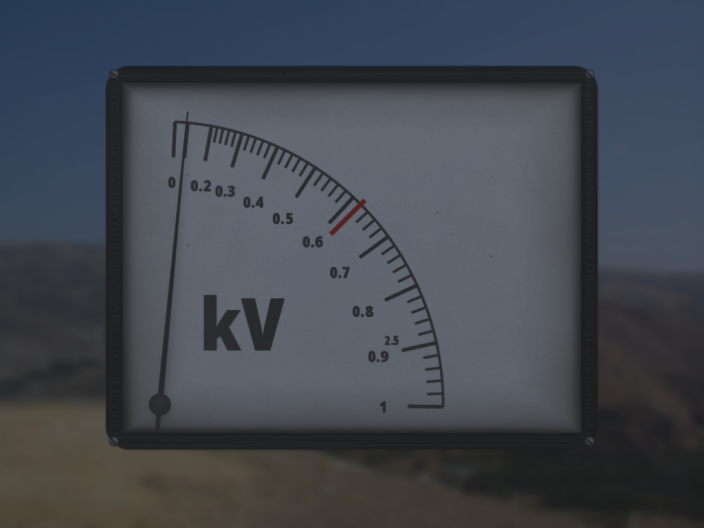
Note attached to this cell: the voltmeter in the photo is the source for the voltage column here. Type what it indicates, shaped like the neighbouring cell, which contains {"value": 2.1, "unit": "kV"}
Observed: {"value": 0.1, "unit": "kV"}
